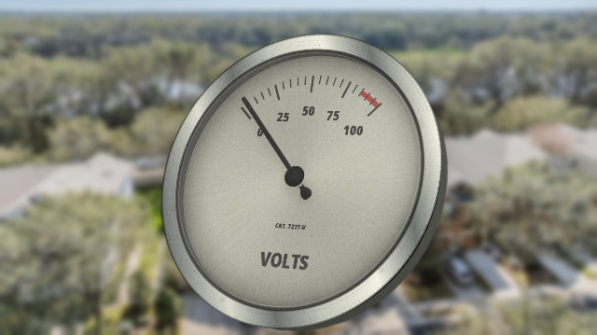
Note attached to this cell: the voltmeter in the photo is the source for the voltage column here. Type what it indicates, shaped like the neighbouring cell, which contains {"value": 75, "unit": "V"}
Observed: {"value": 5, "unit": "V"}
